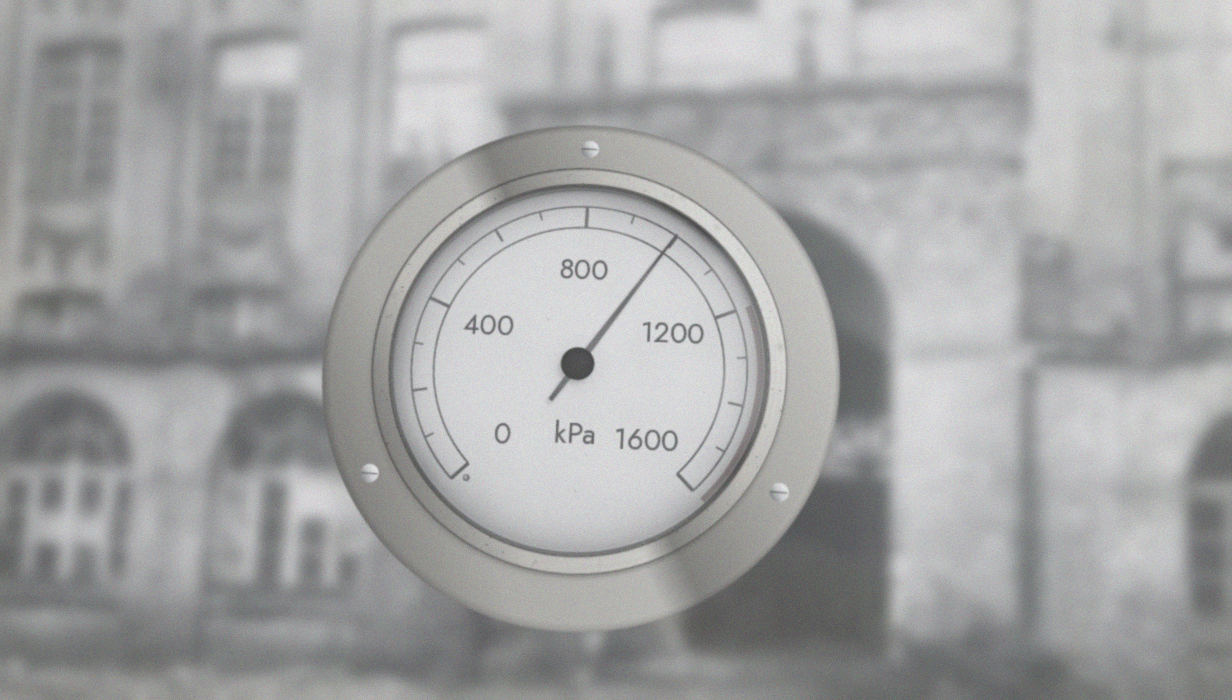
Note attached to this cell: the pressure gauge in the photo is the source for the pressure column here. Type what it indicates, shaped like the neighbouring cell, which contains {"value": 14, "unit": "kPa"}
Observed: {"value": 1000, "unit": "kPa"}
